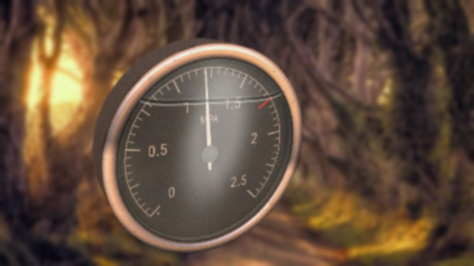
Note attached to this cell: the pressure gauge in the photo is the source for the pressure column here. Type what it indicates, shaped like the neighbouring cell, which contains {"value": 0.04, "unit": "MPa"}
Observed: {"value": 1.2, "unit": "MPa"}
